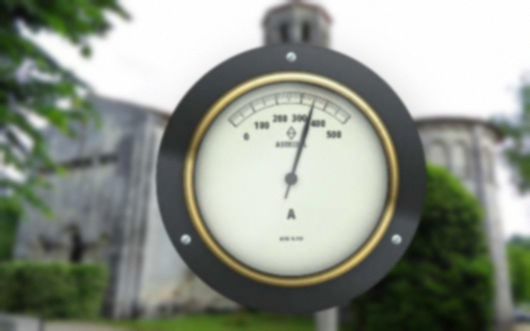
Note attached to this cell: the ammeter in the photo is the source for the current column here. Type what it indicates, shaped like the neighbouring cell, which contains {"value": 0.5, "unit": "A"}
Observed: {"value": 350, "unit": "A"}
